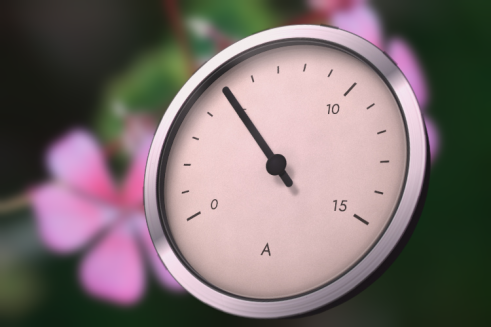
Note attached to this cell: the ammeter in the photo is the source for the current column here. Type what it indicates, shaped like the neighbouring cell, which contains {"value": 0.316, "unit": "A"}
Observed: {"value": 5, "unit": "A"}
